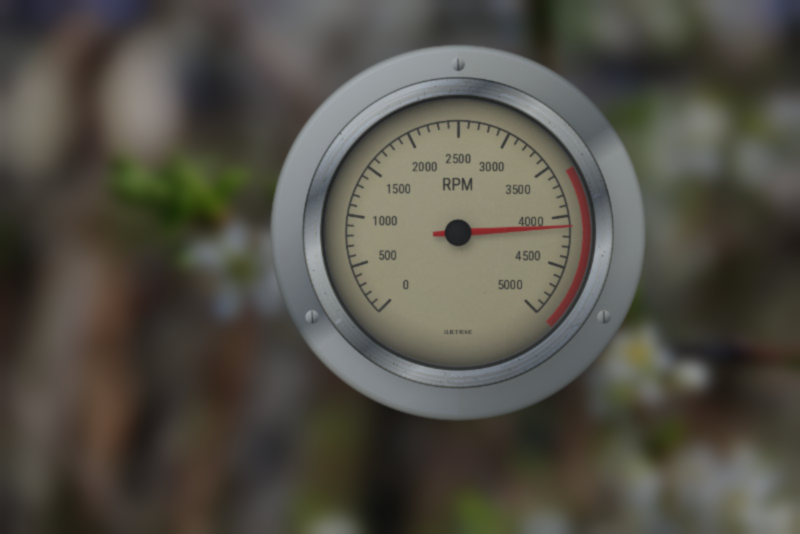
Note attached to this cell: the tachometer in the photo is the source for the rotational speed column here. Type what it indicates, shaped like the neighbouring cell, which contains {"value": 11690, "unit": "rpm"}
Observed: {"value": 4100, "unit": "rpm"}
